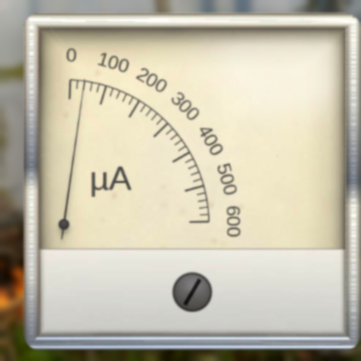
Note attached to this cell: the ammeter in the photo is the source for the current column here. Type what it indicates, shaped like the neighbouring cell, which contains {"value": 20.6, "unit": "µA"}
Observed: {"value": 40, "unit": "µA"}
